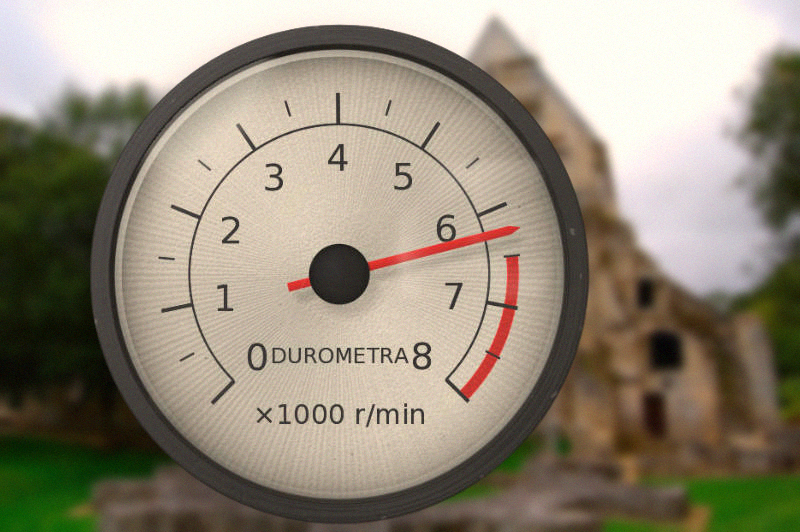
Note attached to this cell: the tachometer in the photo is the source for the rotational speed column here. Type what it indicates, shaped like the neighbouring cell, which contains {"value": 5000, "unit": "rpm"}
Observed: {"value": 6250, "unit": "rpm"}
